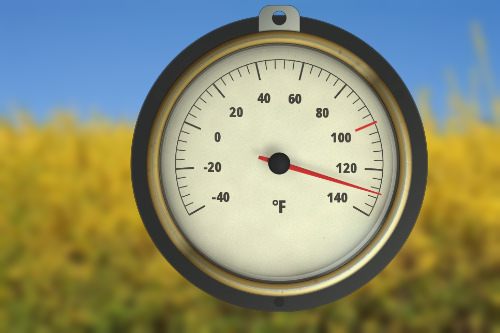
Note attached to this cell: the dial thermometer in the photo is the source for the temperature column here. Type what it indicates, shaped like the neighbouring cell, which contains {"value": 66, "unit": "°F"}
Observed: {"value": 130, "unit": "°F"}
